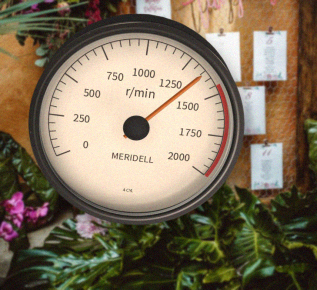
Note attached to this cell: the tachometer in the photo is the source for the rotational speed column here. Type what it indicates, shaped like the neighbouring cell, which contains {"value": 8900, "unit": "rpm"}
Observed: {"value": 1350, "unit": "rpm"}
